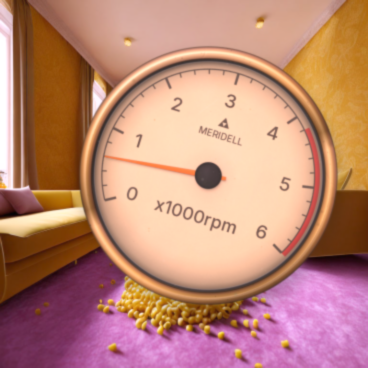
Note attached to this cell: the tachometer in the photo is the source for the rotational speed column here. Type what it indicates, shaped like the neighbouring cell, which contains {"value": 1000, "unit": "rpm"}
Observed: {"value": 600, "unit": "rpm"}
